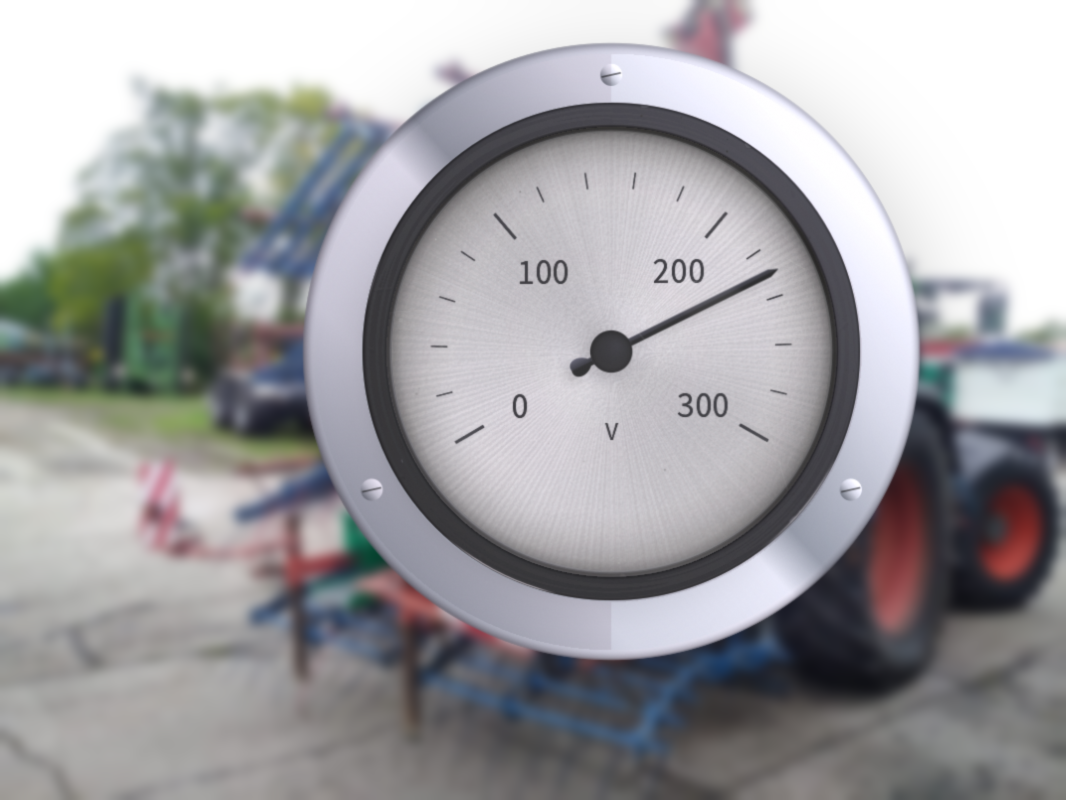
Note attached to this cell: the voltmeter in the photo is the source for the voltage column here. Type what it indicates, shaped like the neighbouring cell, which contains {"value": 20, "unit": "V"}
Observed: {"value": 230, "unit": "V"}
